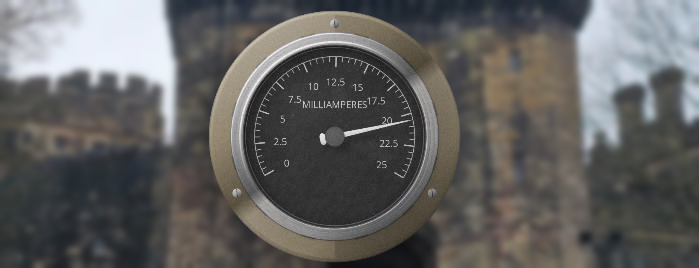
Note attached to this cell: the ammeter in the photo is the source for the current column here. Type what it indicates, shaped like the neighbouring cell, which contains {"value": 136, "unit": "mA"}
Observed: {"value": 20.5, "unit": "mA"}
